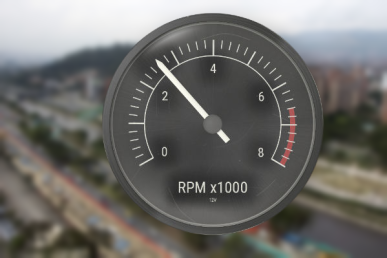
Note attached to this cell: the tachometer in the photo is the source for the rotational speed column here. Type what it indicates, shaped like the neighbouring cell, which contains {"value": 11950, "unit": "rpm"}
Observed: {"value": 2600, "unit": "rpm"}
